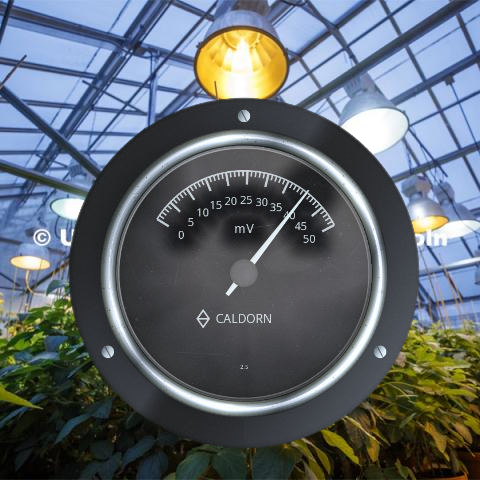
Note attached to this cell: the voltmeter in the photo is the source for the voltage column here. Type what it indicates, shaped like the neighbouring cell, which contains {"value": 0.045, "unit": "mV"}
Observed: {"value": 40, "unit": "mV"}
